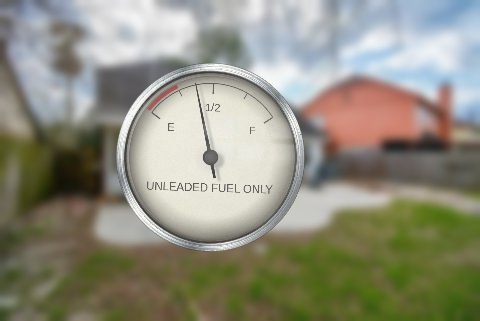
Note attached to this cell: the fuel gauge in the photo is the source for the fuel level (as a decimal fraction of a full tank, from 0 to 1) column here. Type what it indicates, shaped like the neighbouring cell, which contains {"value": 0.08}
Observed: {"value": 0.375}
